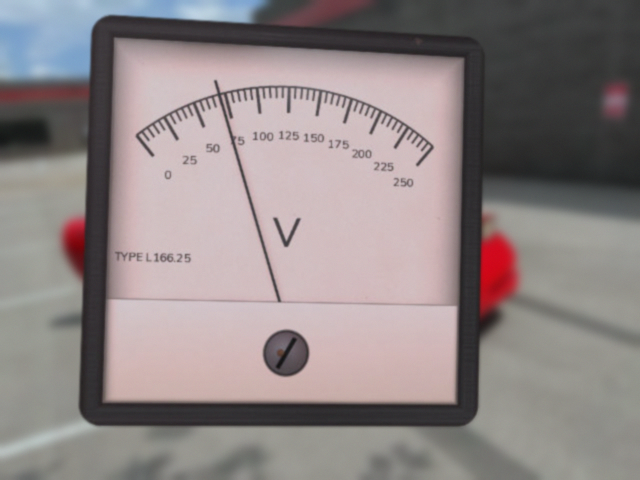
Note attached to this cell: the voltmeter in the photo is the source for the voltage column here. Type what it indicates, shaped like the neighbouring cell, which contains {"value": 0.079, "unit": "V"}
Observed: {"value": 70, "unit": "V"}
